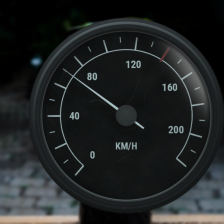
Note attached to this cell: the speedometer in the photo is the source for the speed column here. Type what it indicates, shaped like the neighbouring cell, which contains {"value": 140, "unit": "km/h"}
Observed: {"value": 70, "unit": "km/h"}
